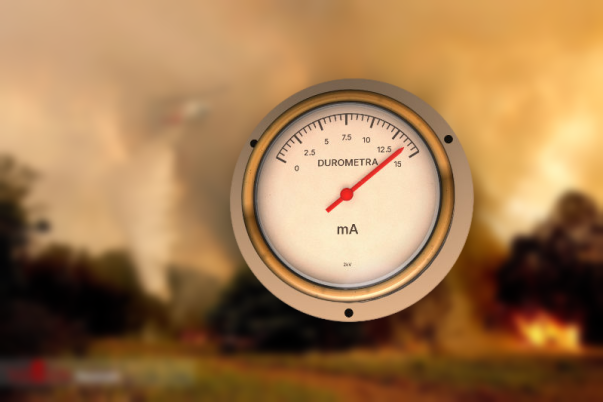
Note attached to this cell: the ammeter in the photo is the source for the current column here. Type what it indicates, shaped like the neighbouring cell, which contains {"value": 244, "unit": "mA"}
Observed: {"value": 14, "unit": "mA"}
